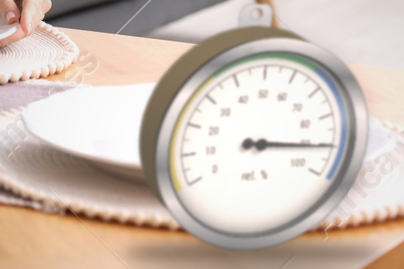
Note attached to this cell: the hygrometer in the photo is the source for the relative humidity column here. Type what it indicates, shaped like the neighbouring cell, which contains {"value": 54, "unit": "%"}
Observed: {"value": 90, "unit": "%"}
